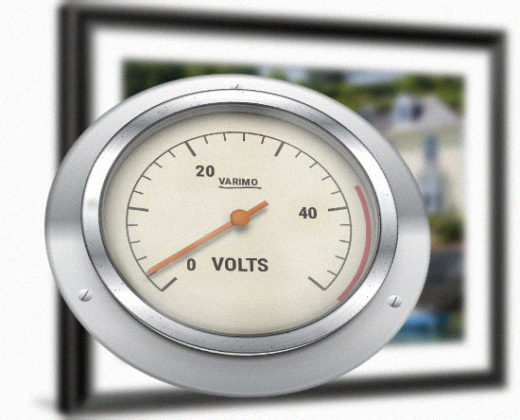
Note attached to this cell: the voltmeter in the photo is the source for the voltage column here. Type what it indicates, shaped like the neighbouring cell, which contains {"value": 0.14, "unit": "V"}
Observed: {"value": 2, "unit": "V"}
